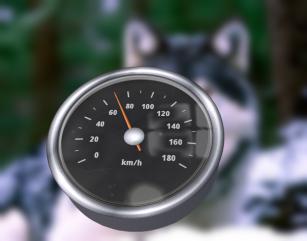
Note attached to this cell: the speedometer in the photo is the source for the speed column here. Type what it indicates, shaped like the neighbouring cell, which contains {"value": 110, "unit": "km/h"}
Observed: {"value": 70, "unit": "km/h"}
